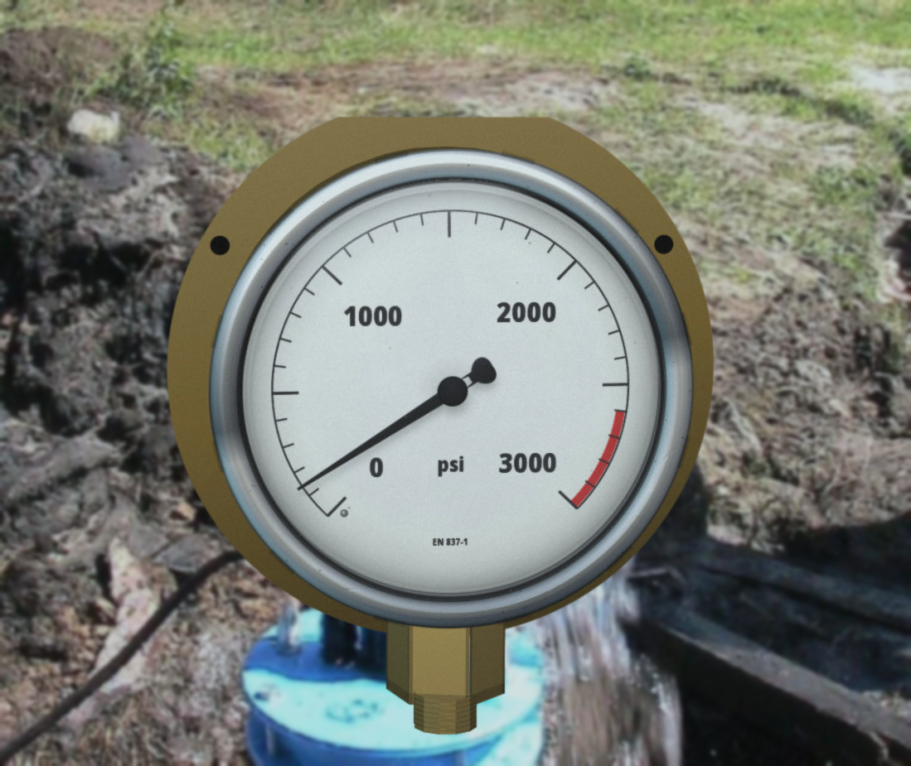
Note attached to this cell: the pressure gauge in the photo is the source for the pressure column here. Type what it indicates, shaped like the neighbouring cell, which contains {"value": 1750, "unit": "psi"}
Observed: {"value": 150, "unit": "psi"}
